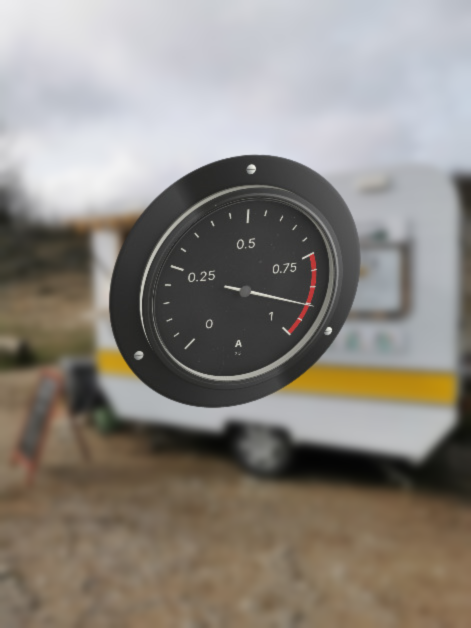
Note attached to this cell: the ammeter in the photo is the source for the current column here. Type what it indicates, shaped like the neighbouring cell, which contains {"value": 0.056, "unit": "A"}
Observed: {"value": 0.9, "unit": "A"}
